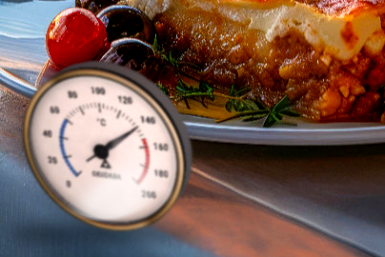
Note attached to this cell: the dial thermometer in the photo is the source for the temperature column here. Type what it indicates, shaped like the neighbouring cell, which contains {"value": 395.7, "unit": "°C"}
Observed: {"value": 140, "unit": "°C"}
